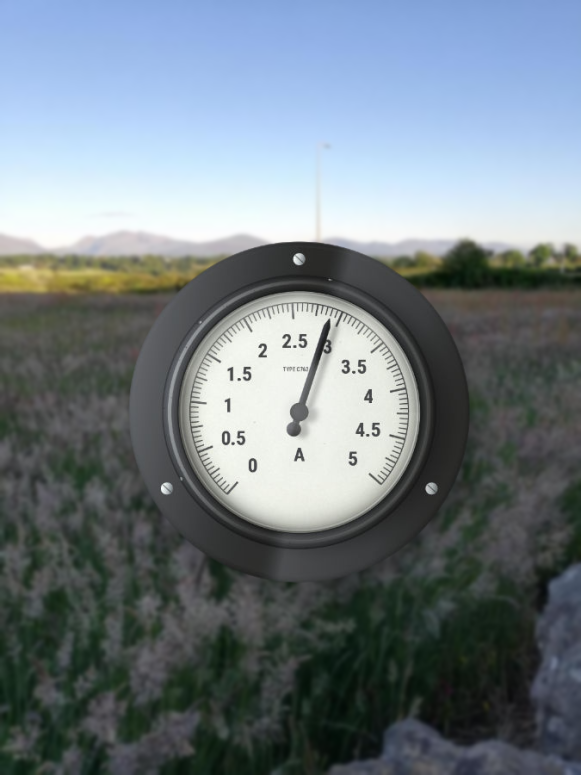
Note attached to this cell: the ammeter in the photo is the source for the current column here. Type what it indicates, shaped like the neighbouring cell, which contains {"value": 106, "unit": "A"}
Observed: {"value": 2.9, "unit": "A"}
